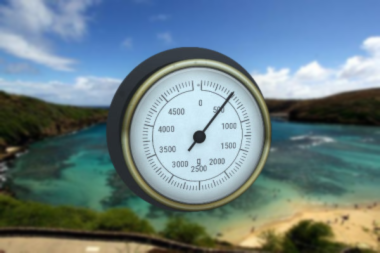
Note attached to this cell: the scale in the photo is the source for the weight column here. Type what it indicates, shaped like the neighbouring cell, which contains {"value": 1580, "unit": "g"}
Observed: {"value": 500, "unit": "g"}
